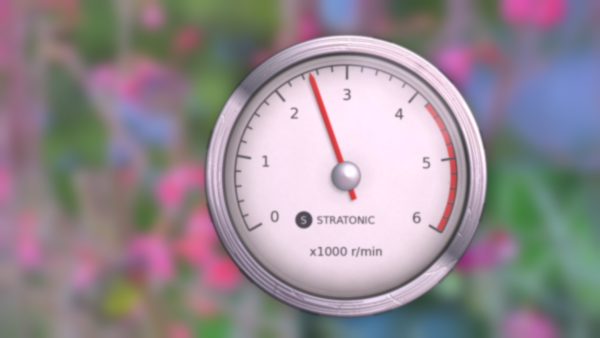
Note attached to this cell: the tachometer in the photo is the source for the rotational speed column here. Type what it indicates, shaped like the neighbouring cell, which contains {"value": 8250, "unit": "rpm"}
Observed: {"value": 2500, "unit": "rpm"}
